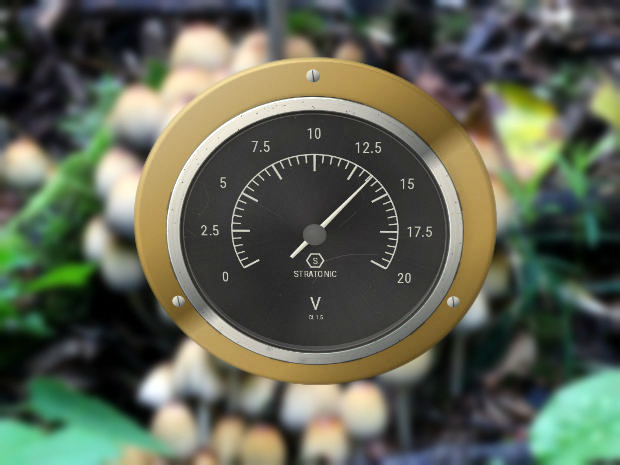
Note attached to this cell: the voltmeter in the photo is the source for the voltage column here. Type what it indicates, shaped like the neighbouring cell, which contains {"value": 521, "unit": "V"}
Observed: {"value": 13.5, "unit": "V"}
